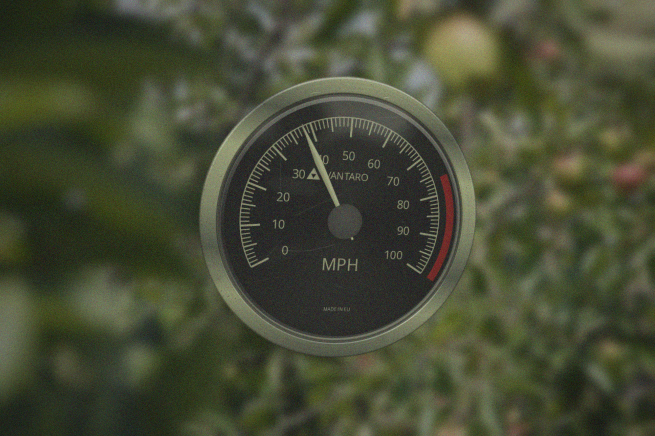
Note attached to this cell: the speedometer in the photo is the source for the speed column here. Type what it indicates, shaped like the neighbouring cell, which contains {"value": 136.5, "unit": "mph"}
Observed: {"value": 38, "unit": "mph"}
